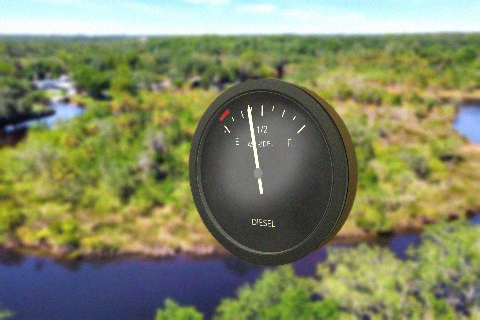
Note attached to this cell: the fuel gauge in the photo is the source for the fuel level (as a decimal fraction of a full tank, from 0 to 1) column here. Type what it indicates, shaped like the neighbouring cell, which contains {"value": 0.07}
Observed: {"value": 0.375}
